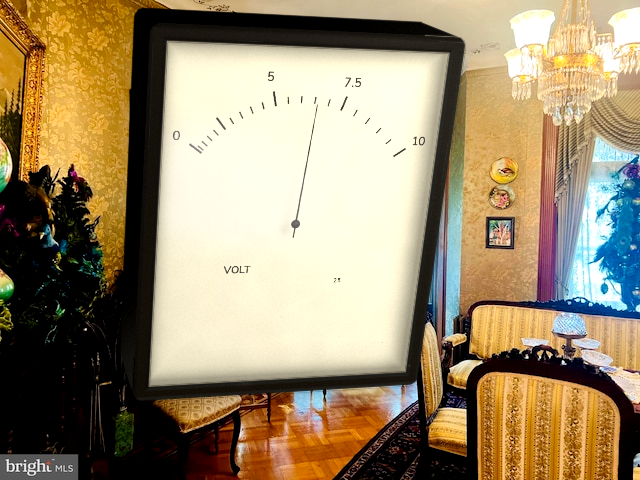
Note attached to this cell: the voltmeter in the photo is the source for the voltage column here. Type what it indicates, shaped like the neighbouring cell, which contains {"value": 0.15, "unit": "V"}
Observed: {"value": 6.5, "unit": "V"}
